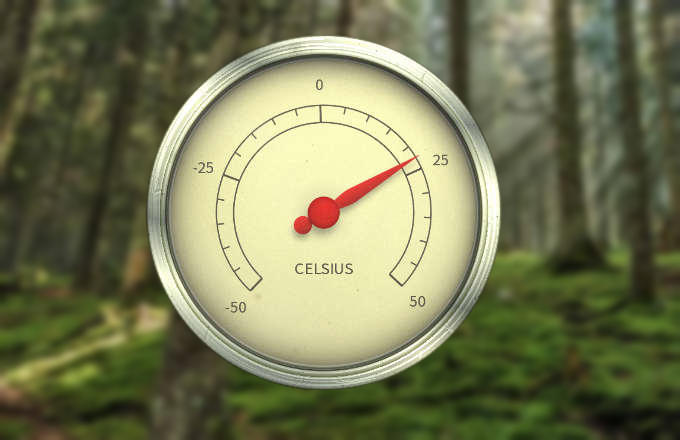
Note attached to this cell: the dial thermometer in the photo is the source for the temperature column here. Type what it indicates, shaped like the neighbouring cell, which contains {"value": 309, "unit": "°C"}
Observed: {"value": 22.5, "unit": "°C"}
